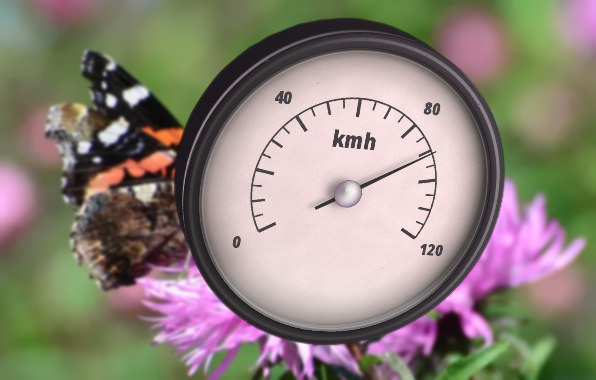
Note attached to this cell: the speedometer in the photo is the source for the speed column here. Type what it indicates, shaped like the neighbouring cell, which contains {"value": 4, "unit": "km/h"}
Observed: {"value": 90, "unit": "km/h"}
